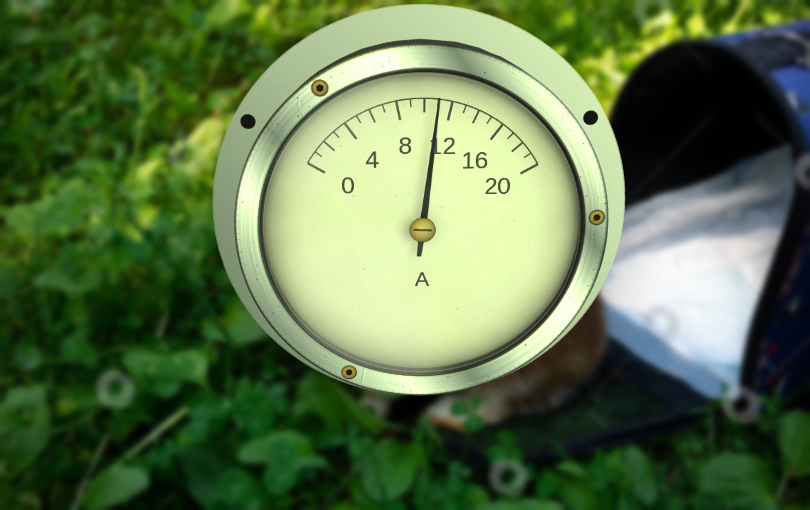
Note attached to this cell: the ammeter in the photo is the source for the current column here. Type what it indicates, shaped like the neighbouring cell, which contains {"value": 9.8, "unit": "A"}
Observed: {"value": 11, "unit": "A"}
